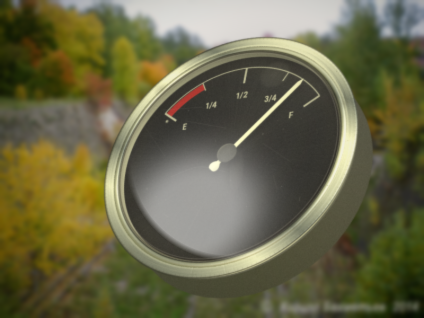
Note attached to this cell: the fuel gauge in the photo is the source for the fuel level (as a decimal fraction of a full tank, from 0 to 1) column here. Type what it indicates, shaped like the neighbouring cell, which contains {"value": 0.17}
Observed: {"value": 0.875}
